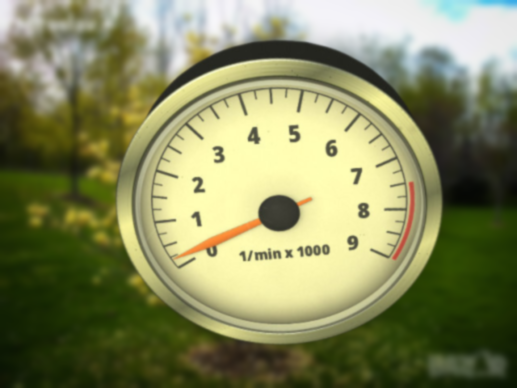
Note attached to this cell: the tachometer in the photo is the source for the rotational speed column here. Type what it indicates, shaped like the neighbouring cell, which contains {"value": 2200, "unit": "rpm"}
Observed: {"value": 250, "unit": "rpm"}
